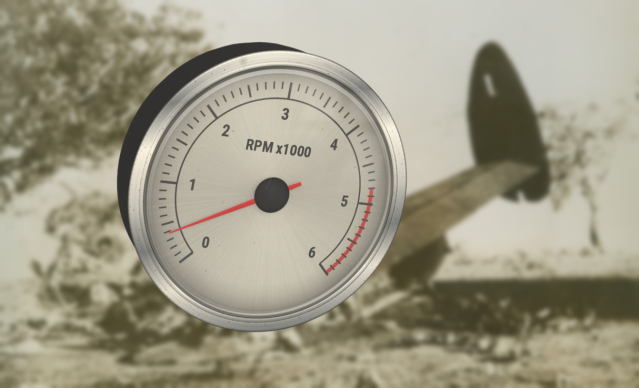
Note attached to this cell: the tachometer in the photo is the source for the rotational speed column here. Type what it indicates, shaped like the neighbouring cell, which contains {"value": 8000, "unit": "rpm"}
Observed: {"value": 400, "unit": "rpm"}
